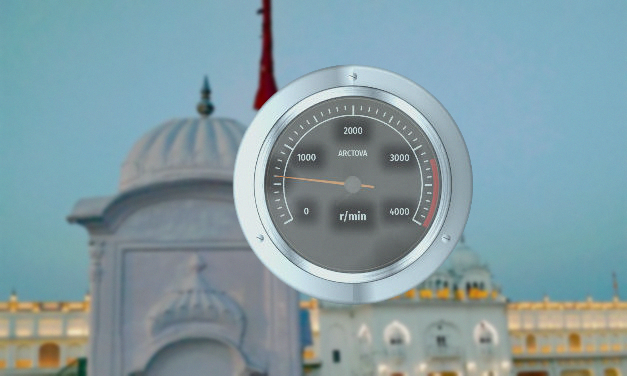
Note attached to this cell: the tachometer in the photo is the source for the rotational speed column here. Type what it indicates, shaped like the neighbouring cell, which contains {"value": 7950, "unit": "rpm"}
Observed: {"value": 600, "unit": "rpm"}
